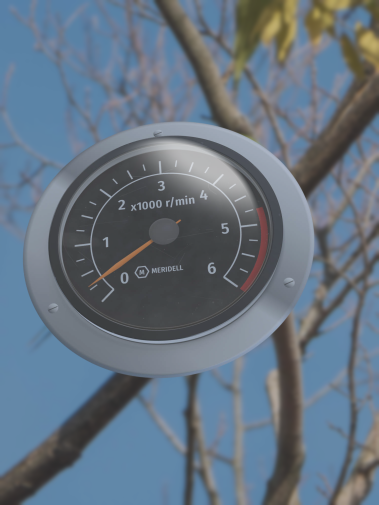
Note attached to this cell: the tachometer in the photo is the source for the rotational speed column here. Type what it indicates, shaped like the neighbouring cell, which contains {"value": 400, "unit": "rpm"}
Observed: {"value": 250, "unit": "rpm"}
